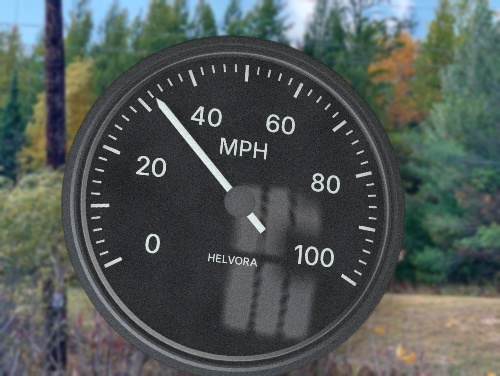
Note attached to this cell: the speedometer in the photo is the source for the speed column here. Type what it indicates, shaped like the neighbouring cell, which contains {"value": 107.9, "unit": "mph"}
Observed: {"value": 32, "unit": "mph"}
